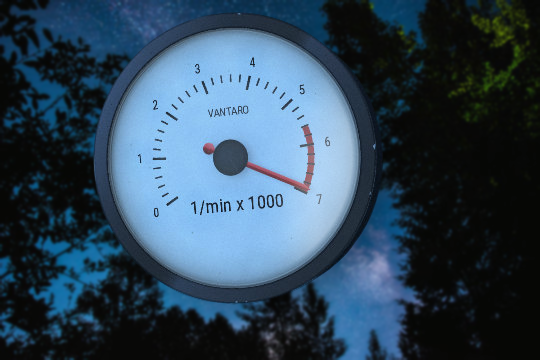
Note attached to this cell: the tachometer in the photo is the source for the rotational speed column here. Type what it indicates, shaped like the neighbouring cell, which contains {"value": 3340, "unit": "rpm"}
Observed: {"value": 6900, "unit": "rpm"}
